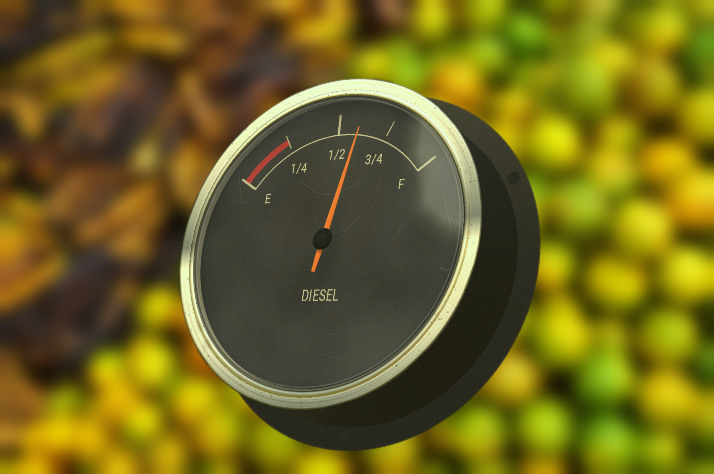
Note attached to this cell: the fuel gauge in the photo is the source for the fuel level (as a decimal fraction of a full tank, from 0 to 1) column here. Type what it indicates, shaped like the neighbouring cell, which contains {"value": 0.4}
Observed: {"value": 0.625}
